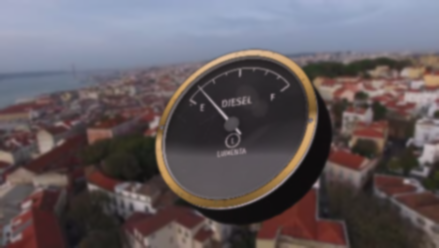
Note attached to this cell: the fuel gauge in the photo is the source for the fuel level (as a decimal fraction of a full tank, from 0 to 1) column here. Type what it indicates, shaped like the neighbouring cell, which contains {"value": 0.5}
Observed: {"value": 0.125}
